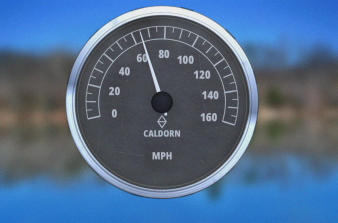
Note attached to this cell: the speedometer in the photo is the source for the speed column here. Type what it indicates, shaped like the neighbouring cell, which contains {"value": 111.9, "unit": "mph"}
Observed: {"value": 65, "unit": "mph"}
